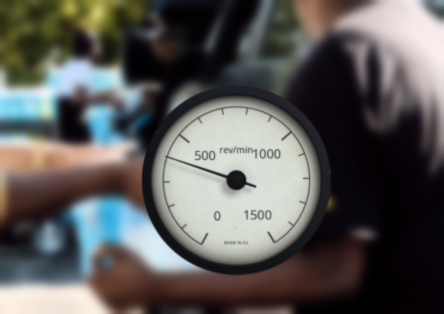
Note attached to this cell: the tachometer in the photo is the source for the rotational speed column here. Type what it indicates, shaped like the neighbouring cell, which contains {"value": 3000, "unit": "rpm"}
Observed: {"value": 400, "unit": "rpm"}
